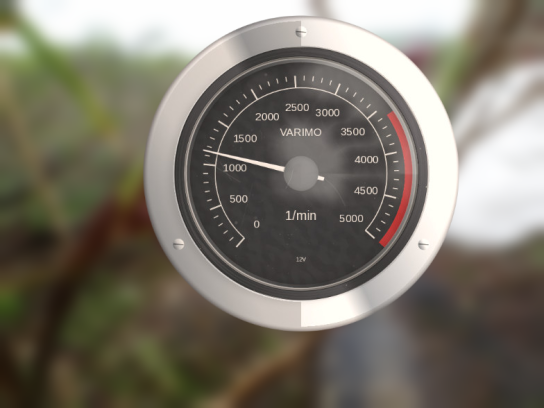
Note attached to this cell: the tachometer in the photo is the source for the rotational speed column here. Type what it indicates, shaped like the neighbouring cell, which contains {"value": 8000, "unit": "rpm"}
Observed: {"value": 1150, "unit": "rpm"}
